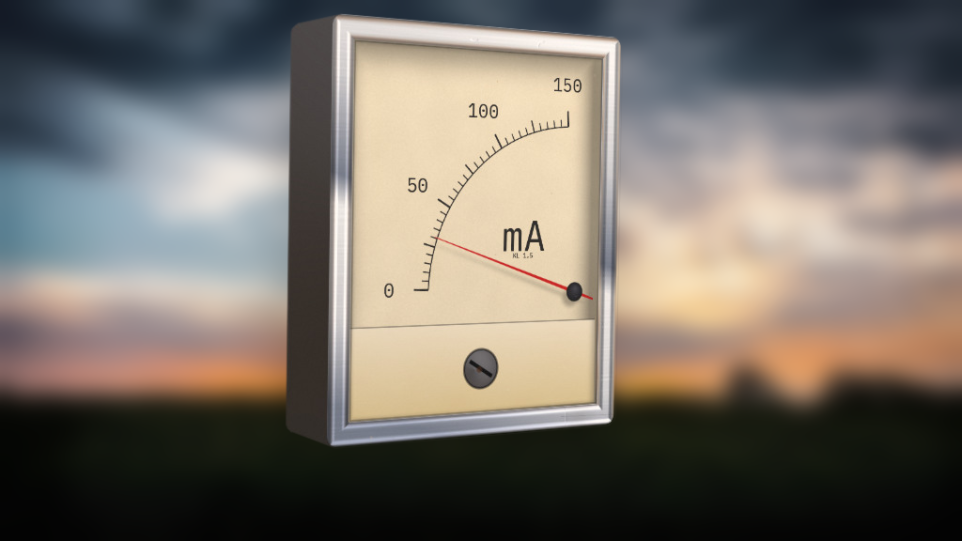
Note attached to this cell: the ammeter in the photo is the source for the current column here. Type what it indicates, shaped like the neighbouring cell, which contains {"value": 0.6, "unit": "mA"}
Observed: {"value": 30, "unit": "mA"}
